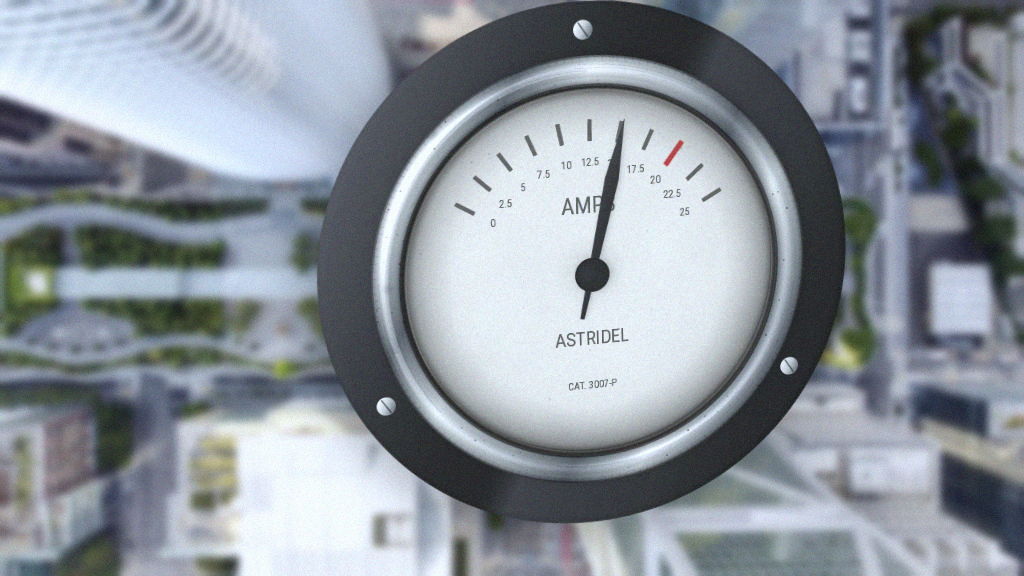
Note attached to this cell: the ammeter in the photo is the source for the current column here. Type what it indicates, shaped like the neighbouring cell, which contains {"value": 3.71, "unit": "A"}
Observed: {"value": 15, "unit": "A"}
